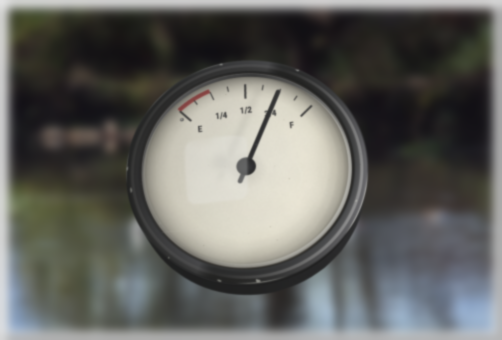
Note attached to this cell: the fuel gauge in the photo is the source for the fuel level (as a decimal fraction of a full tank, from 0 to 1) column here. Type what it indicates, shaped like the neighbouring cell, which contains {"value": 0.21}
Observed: {"value": 0.75}
